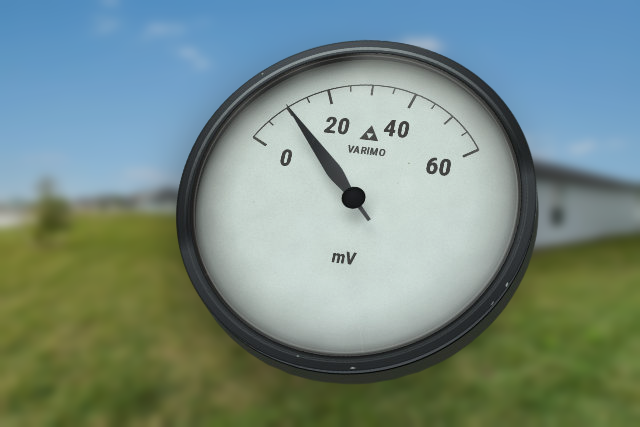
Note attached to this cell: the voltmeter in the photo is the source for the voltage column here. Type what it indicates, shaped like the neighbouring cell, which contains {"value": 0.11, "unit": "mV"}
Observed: {"value": 10, "unit": "mV"}
